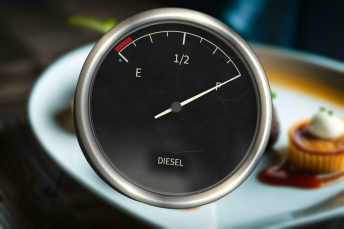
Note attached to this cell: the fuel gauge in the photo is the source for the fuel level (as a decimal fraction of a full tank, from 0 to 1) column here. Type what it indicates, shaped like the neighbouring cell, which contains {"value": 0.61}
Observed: {"value": 1}
